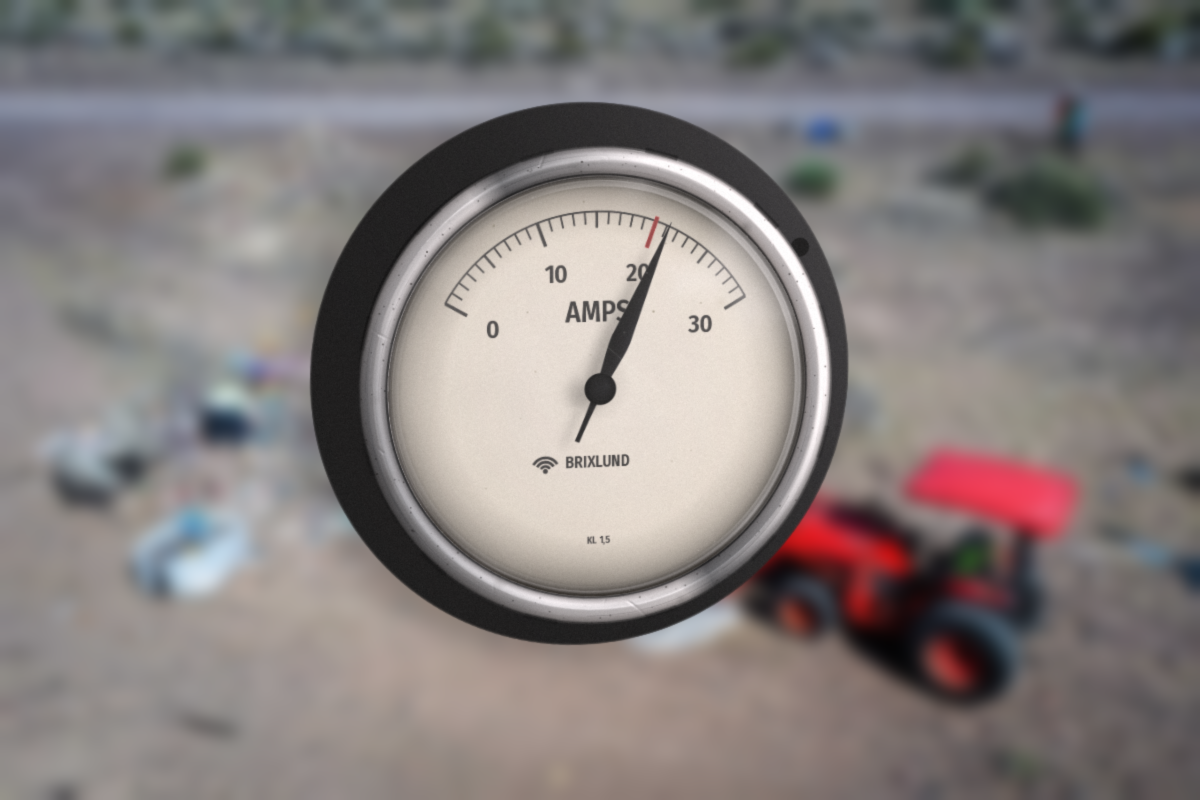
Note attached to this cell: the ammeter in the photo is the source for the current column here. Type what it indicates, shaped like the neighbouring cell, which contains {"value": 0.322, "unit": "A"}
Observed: {"value": 21, "unit": "A"}
